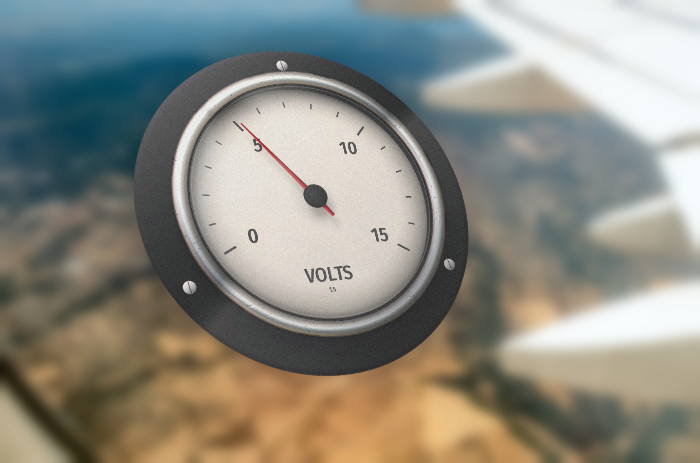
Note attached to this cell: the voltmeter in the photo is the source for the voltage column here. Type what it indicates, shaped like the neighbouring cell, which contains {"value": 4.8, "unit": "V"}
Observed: {"value": 5, "unit": "V"}
